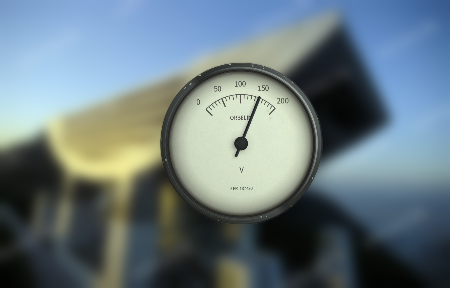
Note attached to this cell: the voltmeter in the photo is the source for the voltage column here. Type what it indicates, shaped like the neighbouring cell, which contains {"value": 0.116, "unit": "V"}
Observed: {"value": 150, "unit": "V"}
